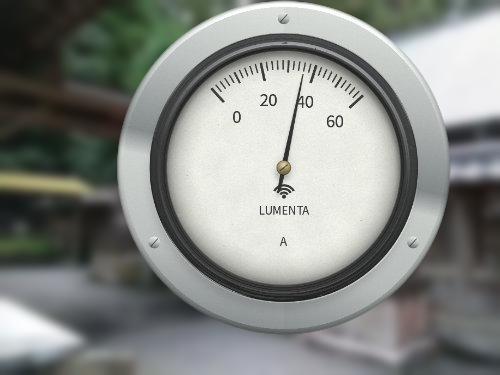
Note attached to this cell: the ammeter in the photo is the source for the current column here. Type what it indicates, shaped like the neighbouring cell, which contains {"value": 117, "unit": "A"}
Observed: {"value": 36, "unit": "A"}
